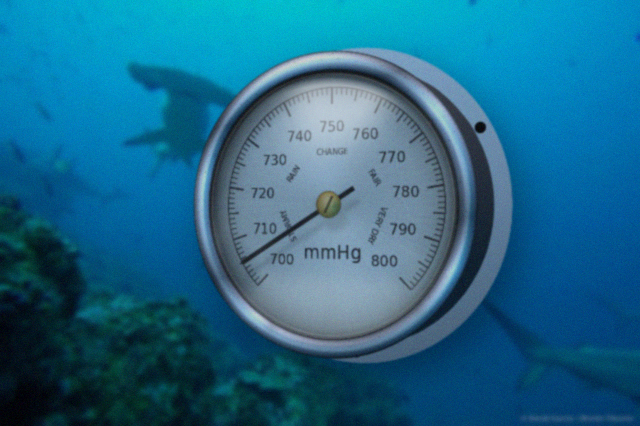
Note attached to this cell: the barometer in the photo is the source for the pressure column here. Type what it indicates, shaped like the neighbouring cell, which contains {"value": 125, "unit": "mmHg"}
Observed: {"value": 705, "unit": "mmHg"}
